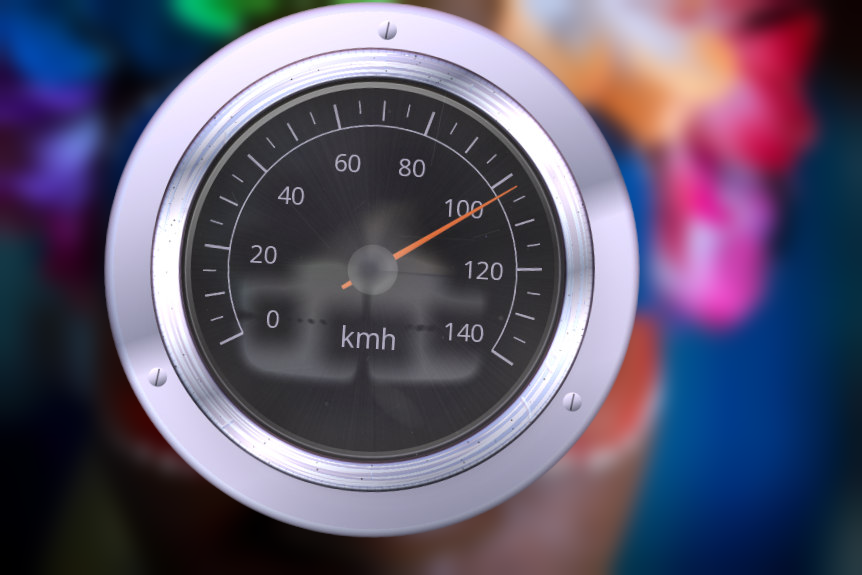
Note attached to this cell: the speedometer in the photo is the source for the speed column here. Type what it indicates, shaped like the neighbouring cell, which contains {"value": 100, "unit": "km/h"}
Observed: {"value": 102.5, "unit": "km/h"}
